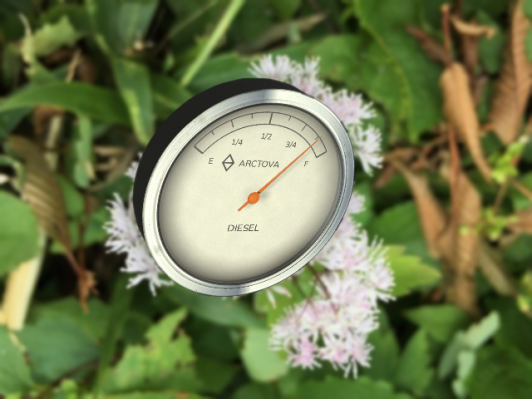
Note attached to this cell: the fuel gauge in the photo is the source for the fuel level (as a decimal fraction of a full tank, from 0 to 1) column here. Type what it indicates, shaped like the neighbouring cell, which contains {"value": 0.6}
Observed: {"value": 0.875}
